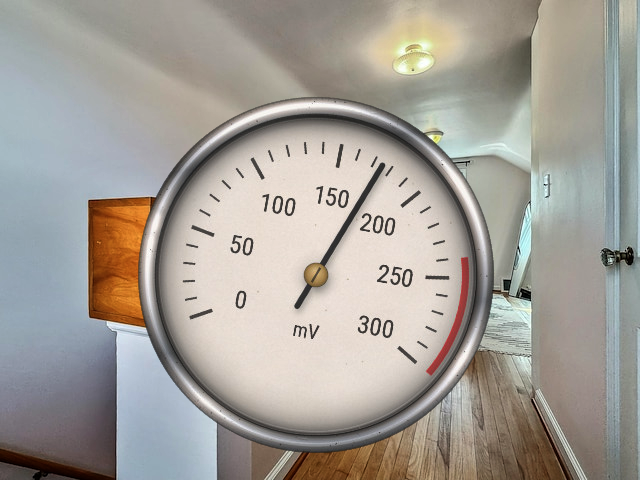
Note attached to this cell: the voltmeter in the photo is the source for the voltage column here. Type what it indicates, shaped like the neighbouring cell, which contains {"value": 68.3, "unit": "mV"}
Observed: {"value": 175, "unit": "mV"}
